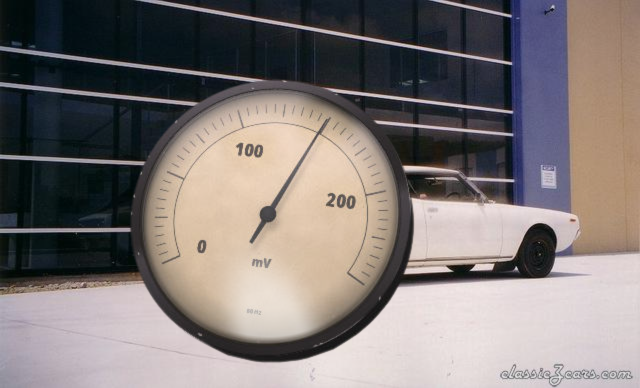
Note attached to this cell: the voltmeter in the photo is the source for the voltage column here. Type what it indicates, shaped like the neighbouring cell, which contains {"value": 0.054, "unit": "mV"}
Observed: {"value": 150, "unit": "mV"}
